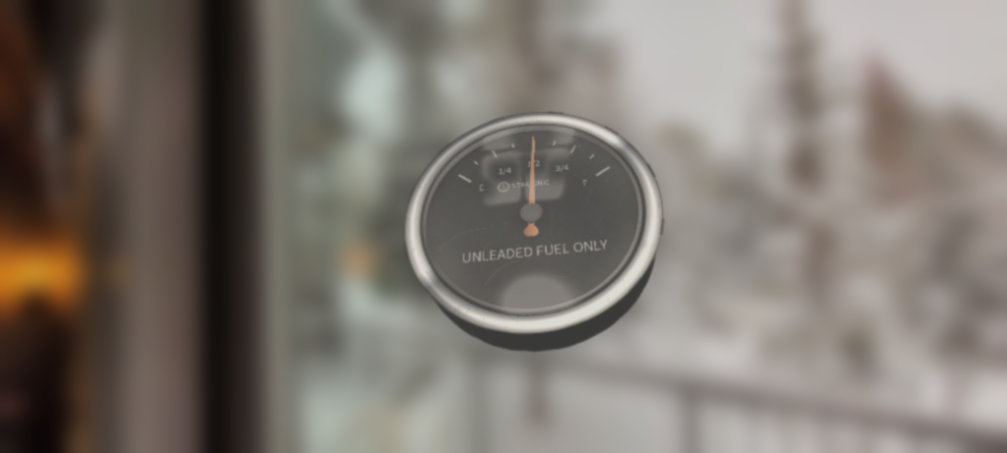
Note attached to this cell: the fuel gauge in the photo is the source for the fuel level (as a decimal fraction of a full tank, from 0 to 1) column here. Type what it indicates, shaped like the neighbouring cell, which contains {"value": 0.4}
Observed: {"value": 0.5}
